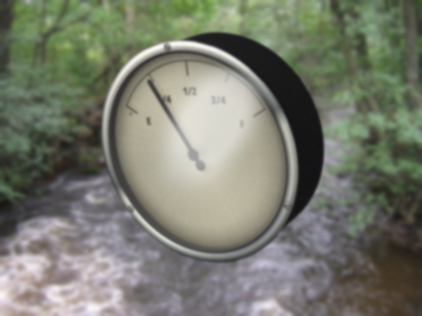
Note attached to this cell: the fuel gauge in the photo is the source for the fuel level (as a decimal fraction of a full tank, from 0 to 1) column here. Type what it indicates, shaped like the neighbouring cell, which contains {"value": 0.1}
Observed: {"value": 0.25}
